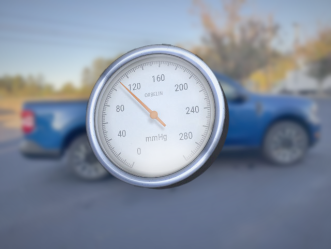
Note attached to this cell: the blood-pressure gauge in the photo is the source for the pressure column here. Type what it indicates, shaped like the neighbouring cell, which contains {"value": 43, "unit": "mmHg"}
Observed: {"value": 110, "unit": "mmHg"}
